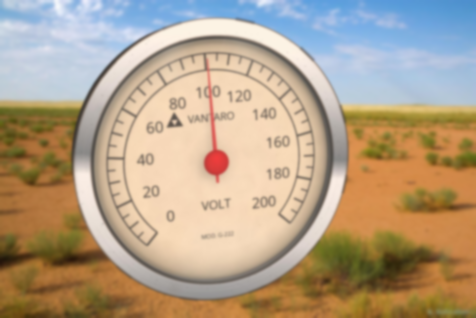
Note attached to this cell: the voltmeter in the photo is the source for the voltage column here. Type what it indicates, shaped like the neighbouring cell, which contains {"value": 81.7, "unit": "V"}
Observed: {"value": 100, "unit": "V"}
